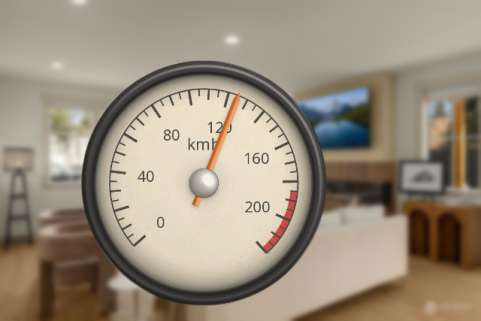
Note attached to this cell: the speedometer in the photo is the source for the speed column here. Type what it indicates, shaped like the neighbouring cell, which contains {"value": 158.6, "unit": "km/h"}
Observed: {"value": 125, "unit": "km/h"}
